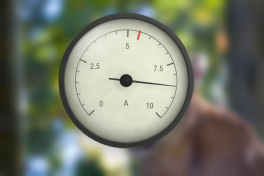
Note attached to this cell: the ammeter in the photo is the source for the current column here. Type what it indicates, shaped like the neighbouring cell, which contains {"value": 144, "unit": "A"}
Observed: {"value": 8.5, "unit": "A"}
